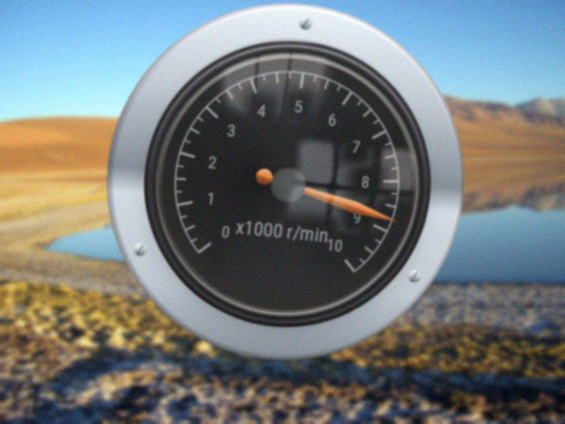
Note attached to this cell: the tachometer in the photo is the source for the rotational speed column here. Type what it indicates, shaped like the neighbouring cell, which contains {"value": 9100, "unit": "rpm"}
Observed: {"value": 8750, "unit": "rpm"}
